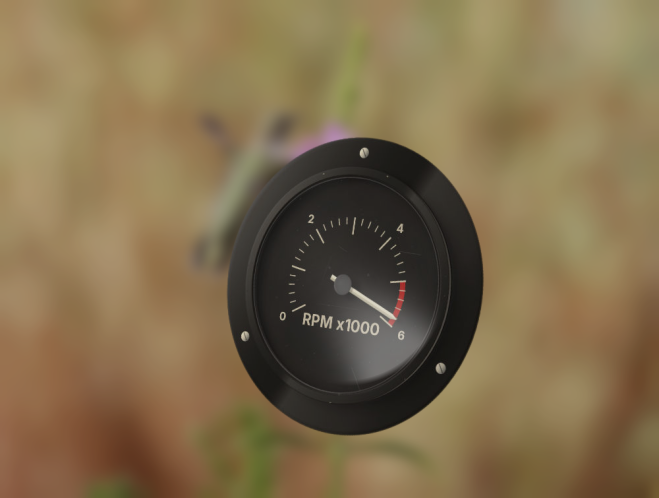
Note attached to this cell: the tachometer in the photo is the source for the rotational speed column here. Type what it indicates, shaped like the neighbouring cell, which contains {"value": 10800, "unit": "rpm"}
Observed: {"value": 5800, "unit": "rpm"}
